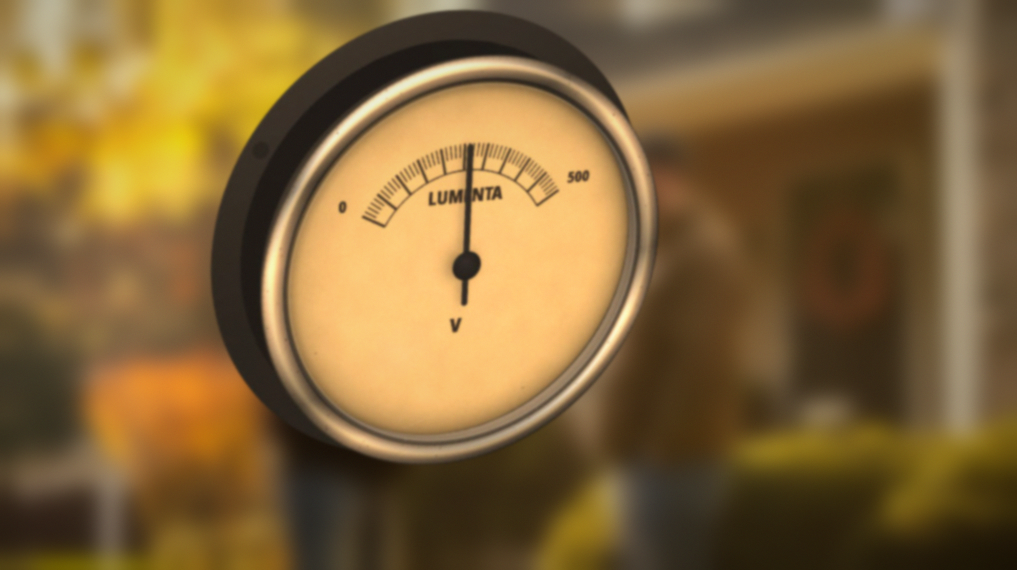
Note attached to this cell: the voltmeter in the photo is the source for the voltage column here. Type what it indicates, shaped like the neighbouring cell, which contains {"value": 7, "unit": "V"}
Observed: {"value": 250, "unit": "V"}
